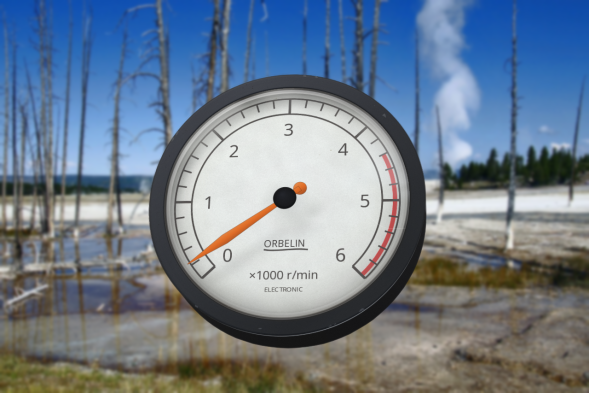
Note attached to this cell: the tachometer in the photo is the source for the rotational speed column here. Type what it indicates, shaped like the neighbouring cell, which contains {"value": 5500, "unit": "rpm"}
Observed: {"value": 200, "unit": "rpm"}
